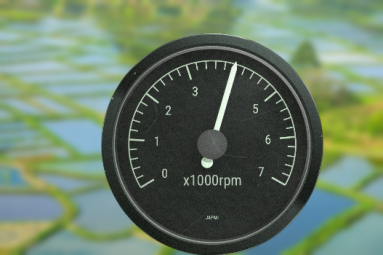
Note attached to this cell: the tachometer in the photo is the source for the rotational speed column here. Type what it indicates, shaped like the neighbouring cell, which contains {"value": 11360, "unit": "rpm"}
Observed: {"value": 4000, "unit": "rpm"}
